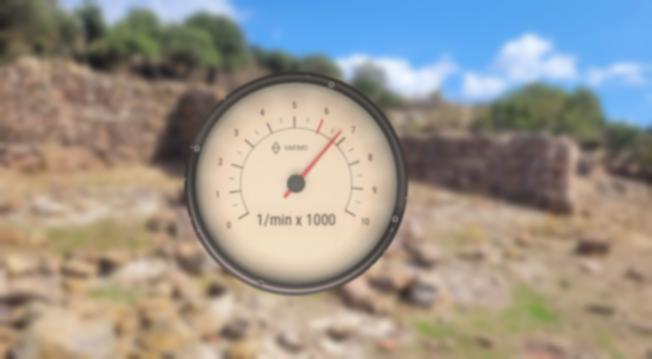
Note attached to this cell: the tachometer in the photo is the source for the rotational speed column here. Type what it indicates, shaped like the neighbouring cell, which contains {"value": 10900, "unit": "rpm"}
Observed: {"value": 6750, "unit": "rpm"}
